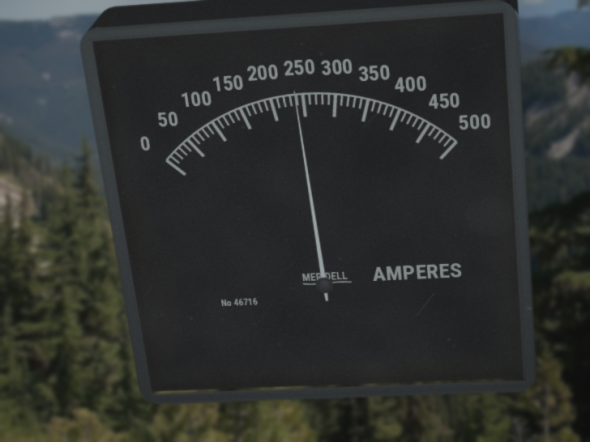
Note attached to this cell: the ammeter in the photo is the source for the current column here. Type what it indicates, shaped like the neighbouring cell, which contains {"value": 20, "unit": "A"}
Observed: {"value": 240, "unit": "A"}
